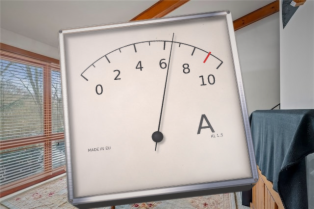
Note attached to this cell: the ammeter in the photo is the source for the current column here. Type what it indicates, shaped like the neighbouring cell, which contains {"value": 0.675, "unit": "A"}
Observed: {"value": 6.5, "unit": "A"}
